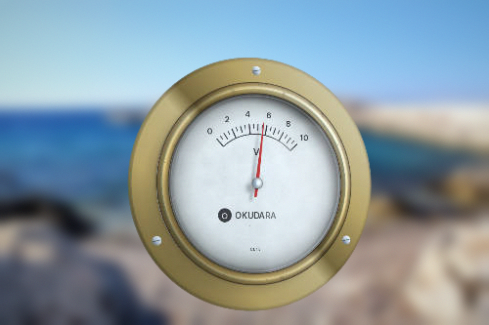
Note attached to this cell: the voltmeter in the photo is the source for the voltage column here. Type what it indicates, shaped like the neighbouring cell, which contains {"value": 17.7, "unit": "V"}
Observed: {"value": 5.5, "unit": "V"}
